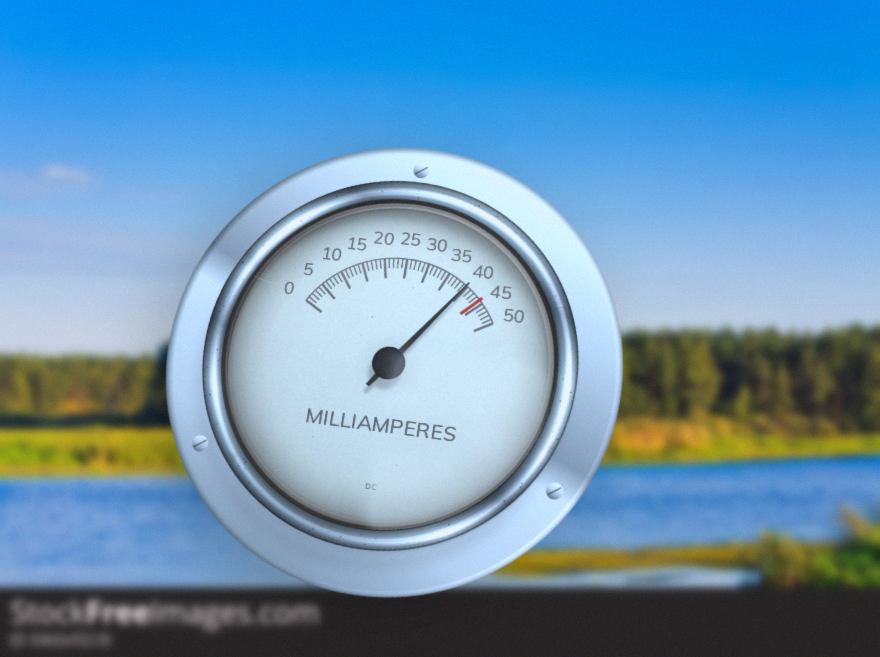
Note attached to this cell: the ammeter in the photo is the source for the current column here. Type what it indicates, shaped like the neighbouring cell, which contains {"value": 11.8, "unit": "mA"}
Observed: {"value": 40, "unit": "mA"}
